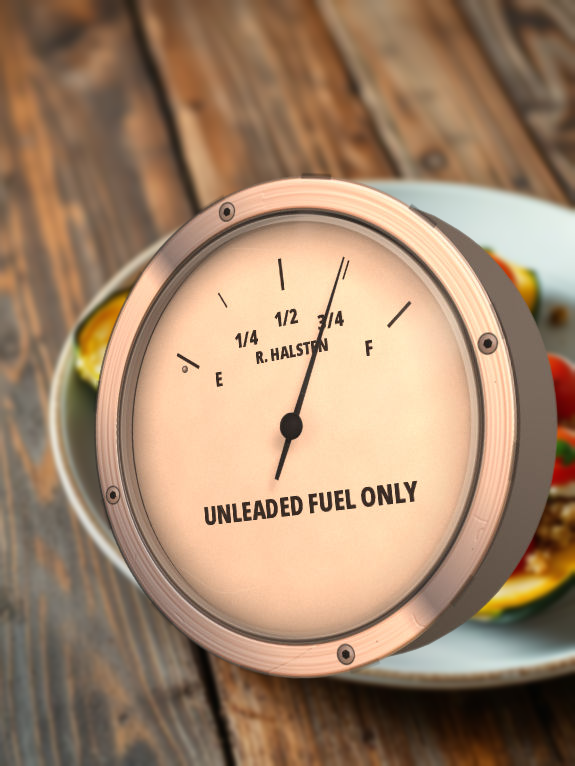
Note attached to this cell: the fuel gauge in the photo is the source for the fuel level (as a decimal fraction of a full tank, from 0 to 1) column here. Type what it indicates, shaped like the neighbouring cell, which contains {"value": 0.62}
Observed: {"value": 0.75}
